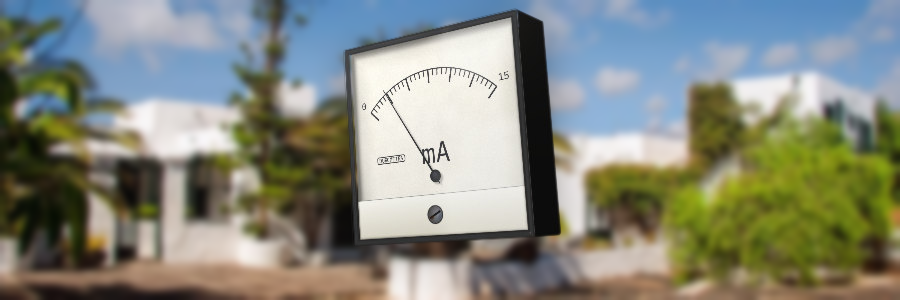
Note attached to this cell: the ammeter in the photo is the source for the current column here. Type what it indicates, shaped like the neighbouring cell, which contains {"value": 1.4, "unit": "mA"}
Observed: {"value": 2.5, "unit": "mA"}
